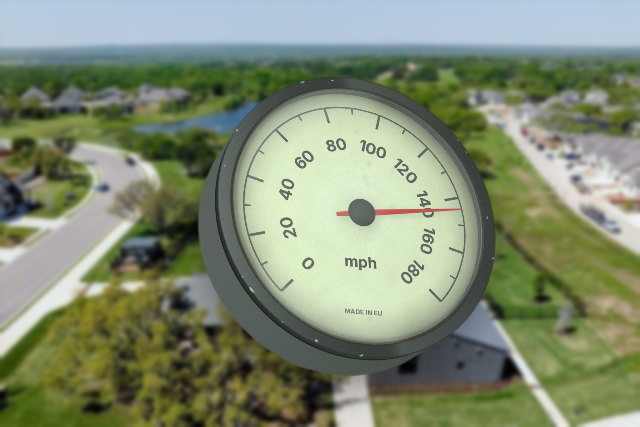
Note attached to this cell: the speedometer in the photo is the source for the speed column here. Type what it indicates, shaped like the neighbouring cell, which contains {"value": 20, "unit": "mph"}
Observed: {"value": 145, "unit": "mph"}
